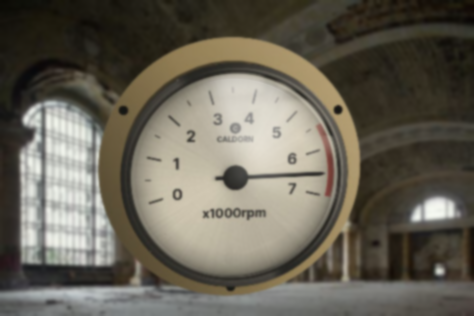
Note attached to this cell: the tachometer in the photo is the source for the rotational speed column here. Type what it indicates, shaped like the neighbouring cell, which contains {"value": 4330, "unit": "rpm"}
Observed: {"value": 6500, "unit": "rpm"}
